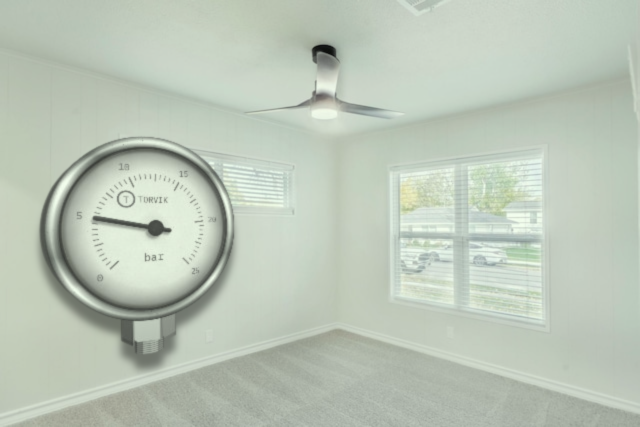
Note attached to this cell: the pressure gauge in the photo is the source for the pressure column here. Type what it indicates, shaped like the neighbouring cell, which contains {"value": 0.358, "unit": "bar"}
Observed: {"value": 5, "unit": "bar"}
